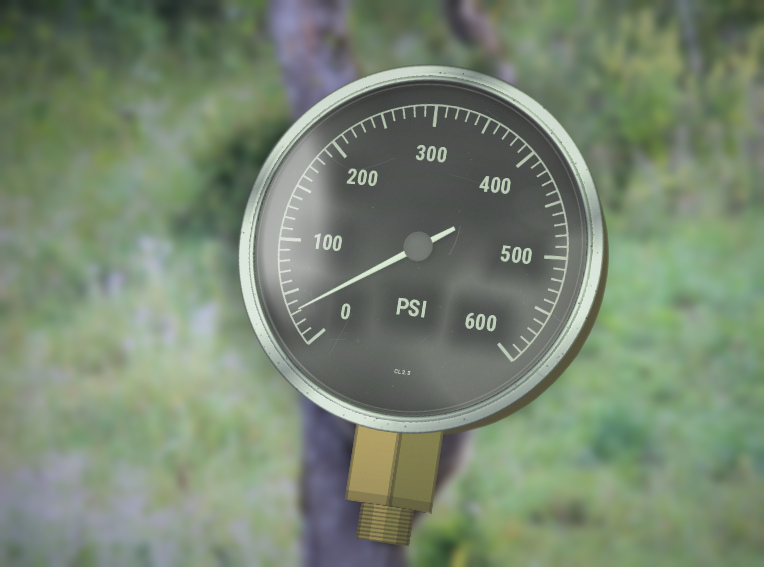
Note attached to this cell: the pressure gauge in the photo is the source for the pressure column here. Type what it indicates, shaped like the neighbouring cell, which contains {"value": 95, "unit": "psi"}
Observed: {"value": 30, "unit": "psi"}
